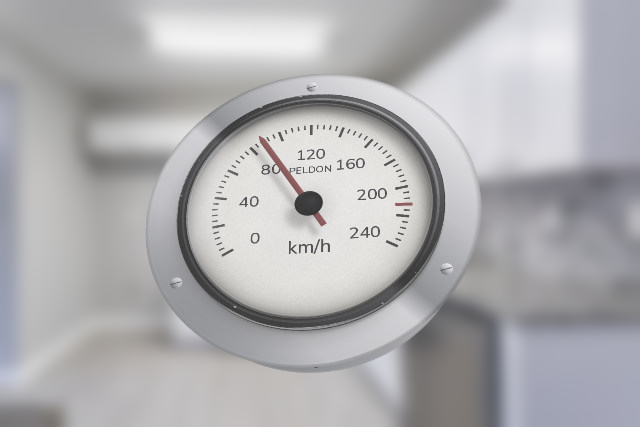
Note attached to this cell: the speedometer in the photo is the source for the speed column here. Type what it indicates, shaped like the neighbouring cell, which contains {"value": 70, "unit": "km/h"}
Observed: {"value": 88, "unit": "km/h"}
